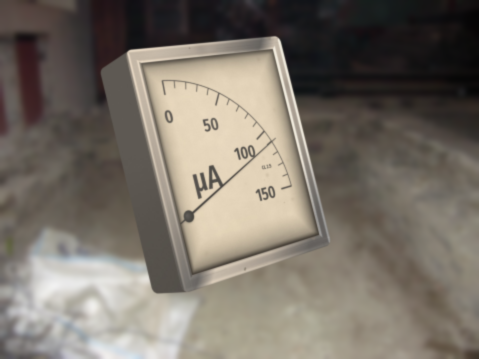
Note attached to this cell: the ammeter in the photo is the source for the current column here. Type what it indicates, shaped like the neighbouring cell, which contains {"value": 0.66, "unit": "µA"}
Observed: {"value": 110, "unit": "µA"}
